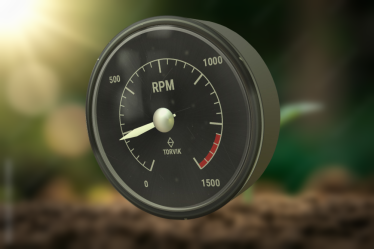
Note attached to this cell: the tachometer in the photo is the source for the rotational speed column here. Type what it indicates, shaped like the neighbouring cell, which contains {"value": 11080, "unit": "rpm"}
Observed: {"value": 225, "unit": "rpm"}
